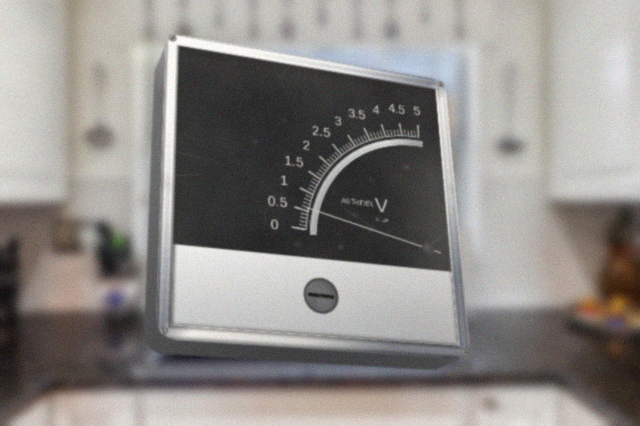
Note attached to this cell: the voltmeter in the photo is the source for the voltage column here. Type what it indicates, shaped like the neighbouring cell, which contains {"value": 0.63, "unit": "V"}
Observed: {"value": 0.5, "unit": "V"}
